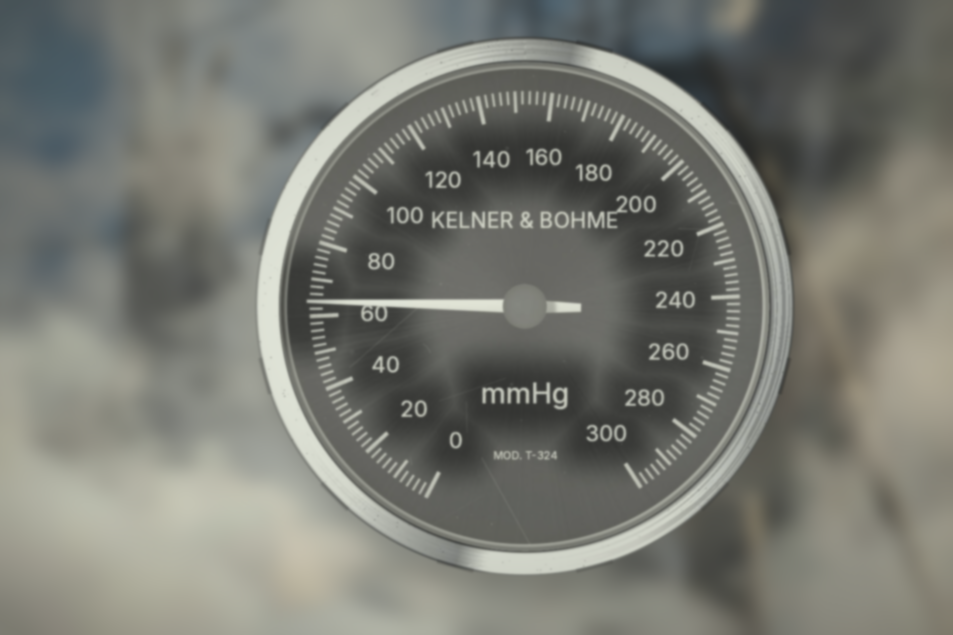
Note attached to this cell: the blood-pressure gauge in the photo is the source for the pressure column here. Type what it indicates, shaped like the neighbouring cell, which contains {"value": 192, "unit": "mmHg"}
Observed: {"value": 64, "unit": "mmHg"}
